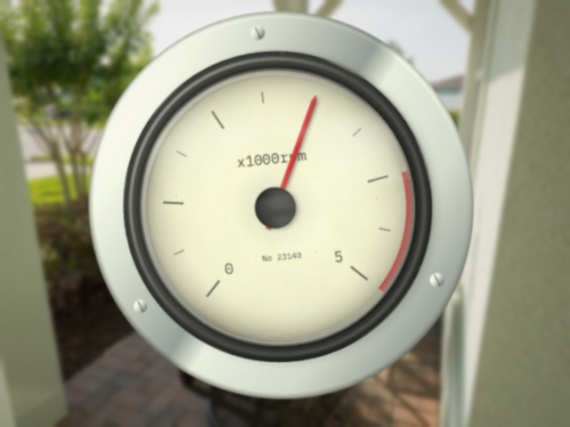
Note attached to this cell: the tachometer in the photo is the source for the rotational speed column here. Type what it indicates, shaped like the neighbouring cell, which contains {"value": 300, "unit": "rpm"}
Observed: {"value": 3000, "unit": "rpm"}
